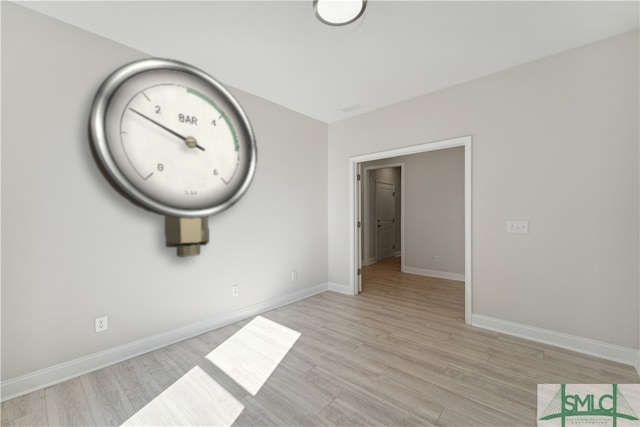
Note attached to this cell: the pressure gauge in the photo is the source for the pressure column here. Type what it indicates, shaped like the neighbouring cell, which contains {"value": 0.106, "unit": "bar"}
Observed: {"value": 1.5, "unit": "bar"}
